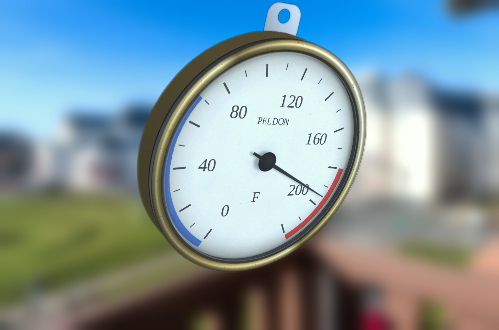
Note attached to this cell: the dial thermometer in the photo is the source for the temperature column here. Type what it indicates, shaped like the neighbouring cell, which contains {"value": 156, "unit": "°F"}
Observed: {"value": 195, "unit": "°F"}
